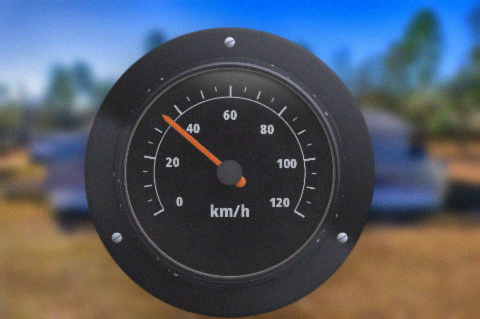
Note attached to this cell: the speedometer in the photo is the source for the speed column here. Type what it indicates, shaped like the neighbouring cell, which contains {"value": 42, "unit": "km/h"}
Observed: {"value": 35, "unit": "km/h"}
